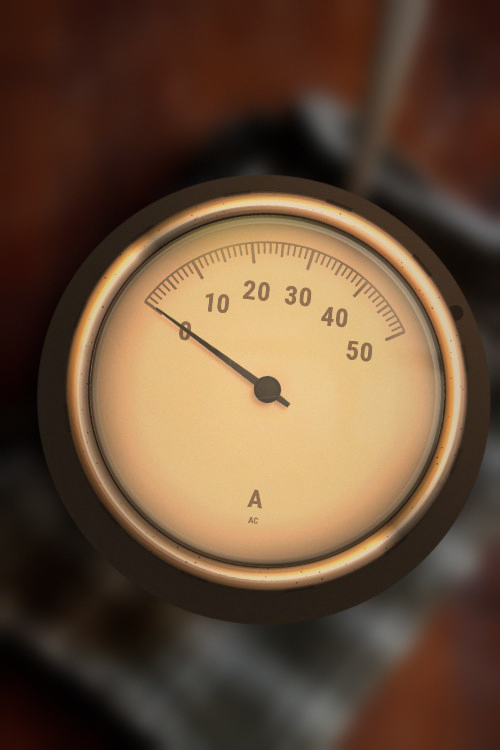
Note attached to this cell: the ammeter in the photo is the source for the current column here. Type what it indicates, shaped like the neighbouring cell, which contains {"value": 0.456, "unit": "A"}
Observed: {"value": 0, "unit": "A"}
